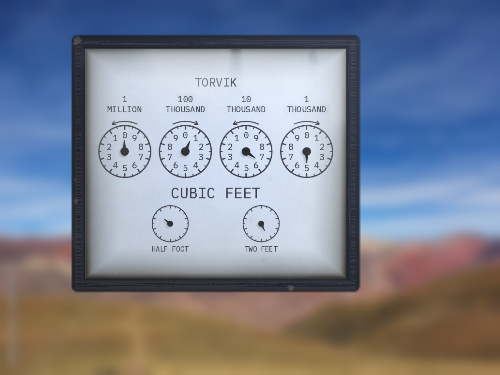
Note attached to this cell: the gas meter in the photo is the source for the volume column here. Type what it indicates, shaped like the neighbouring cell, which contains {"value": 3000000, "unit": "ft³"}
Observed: {"value": 6500, "unit": "ft³"}
